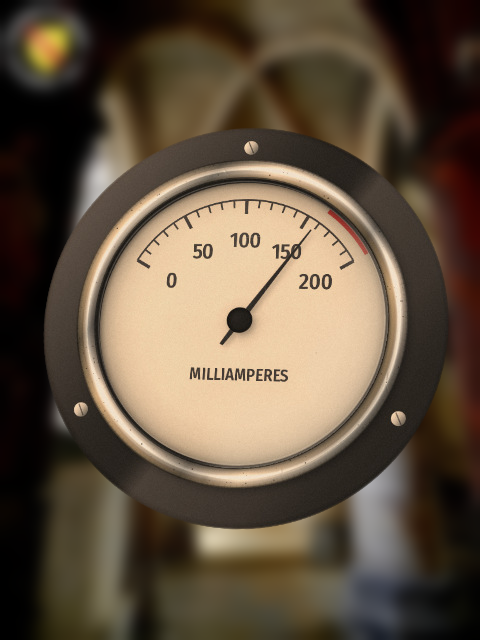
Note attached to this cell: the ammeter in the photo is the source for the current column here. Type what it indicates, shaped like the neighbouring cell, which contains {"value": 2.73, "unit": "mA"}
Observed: {"value": 160, "unit": "mA"}
